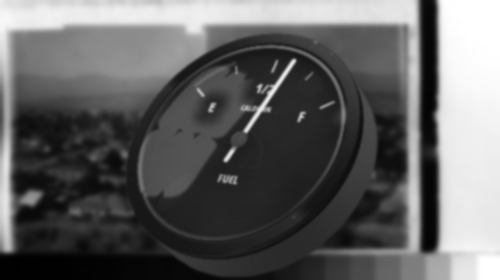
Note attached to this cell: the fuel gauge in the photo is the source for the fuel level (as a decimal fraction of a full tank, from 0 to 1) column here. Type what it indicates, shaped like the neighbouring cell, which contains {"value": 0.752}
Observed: {"value": 0.625}
